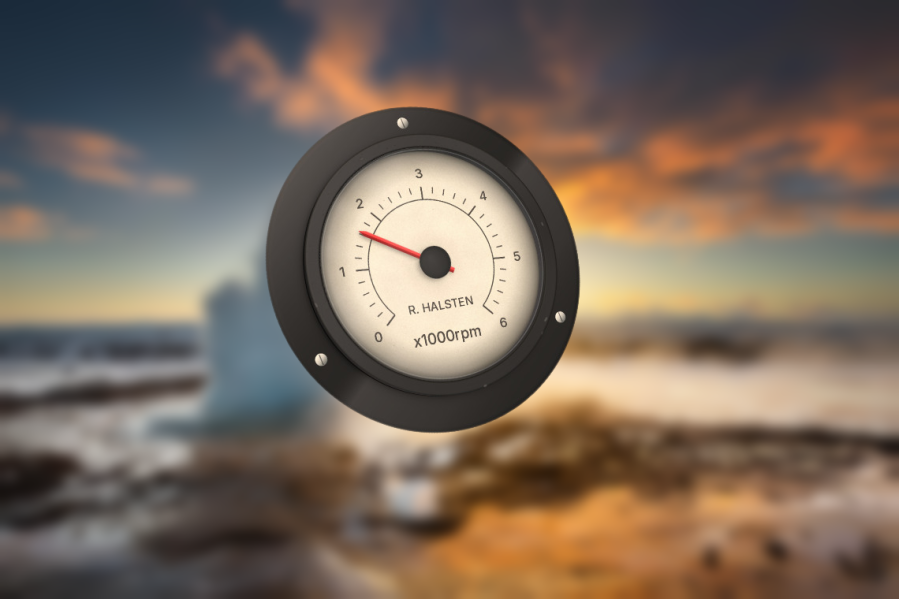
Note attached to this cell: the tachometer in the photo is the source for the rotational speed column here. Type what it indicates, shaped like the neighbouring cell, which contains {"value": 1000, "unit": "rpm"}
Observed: {"value": 1600, "unit": "rpm"}
